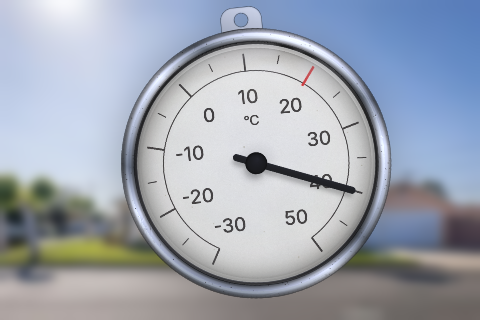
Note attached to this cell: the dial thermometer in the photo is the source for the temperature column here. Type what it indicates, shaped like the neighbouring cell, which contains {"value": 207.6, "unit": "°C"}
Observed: {"value": 40, "unit": "°C"}
